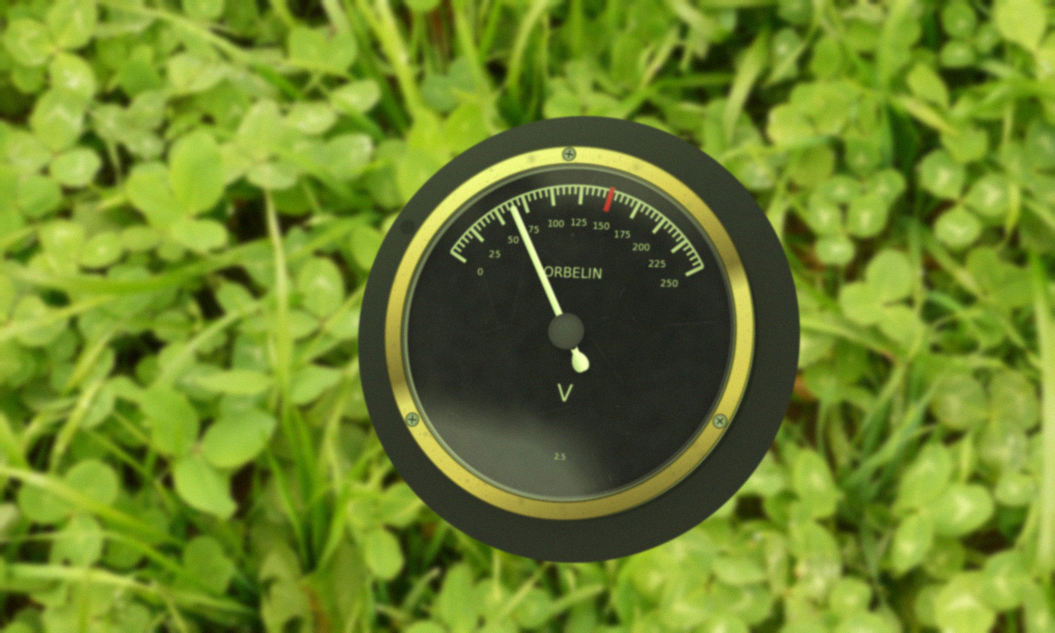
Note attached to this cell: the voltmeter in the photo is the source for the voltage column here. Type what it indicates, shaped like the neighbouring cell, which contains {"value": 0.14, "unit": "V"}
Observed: {"value": 65, "unit": "V"}
